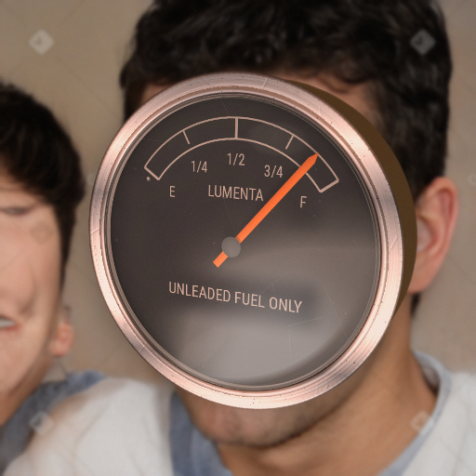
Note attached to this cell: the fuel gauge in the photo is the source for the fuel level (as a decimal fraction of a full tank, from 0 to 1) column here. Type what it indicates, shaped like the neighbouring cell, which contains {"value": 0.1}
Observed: {"value": 0.875}
